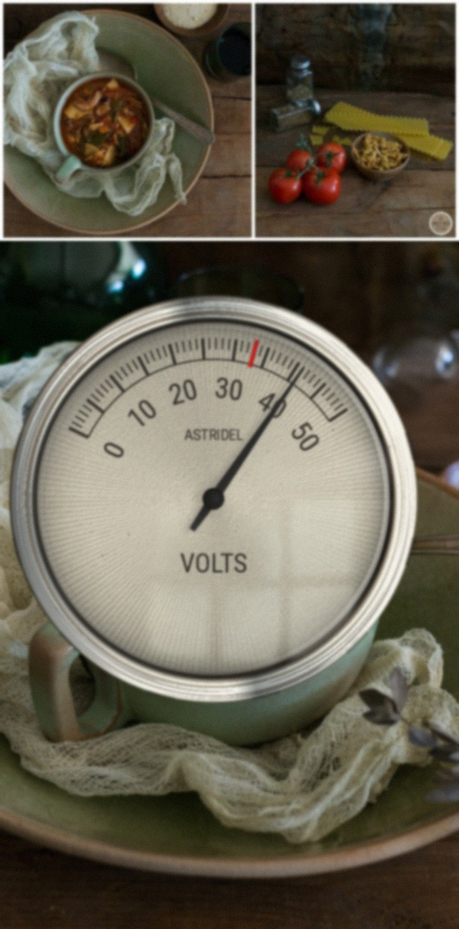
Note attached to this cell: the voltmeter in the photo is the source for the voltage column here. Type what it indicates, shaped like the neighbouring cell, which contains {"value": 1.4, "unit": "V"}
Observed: {"value": 41, "unit": "V"}
